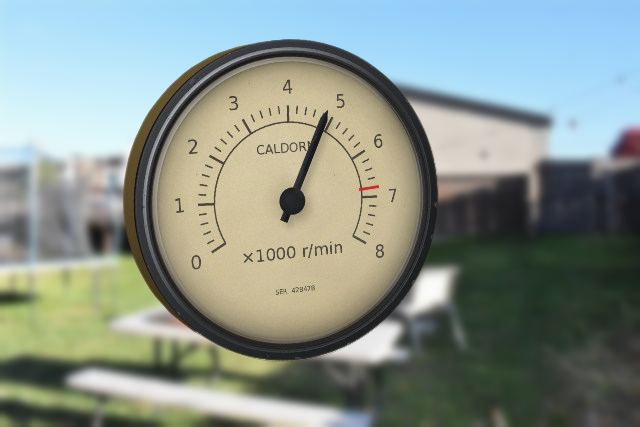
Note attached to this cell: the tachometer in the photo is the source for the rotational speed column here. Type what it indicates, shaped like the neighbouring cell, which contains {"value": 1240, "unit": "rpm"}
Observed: {"value": 4800, "unit": "rpm"}
